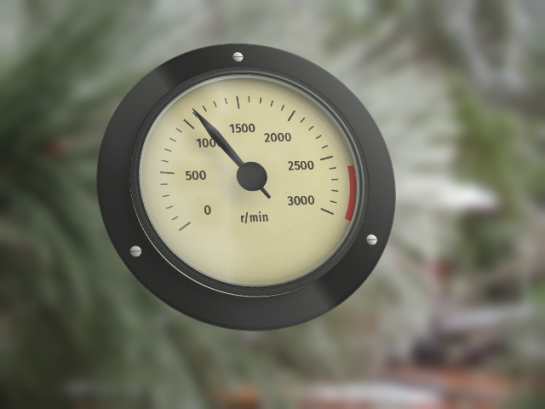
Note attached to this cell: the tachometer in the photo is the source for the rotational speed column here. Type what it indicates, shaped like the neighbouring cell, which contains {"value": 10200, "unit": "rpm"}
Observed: {"value": 1100, "unit": "rpm"}
